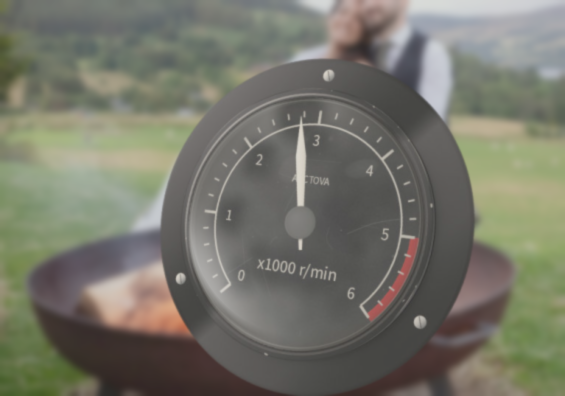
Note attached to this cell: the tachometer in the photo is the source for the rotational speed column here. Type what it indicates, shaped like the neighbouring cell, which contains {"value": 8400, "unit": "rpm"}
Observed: {"value": 2800, "unit": "rpm"}
